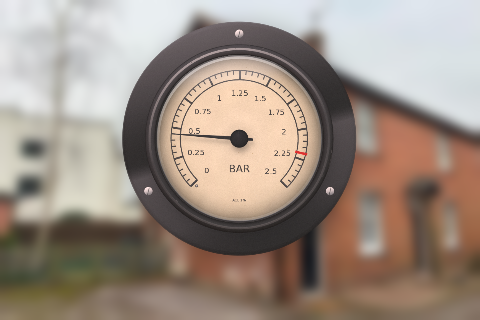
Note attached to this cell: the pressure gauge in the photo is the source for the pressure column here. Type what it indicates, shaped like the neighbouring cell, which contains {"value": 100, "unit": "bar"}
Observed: {"value": 0.45, "unit": "bar"}
